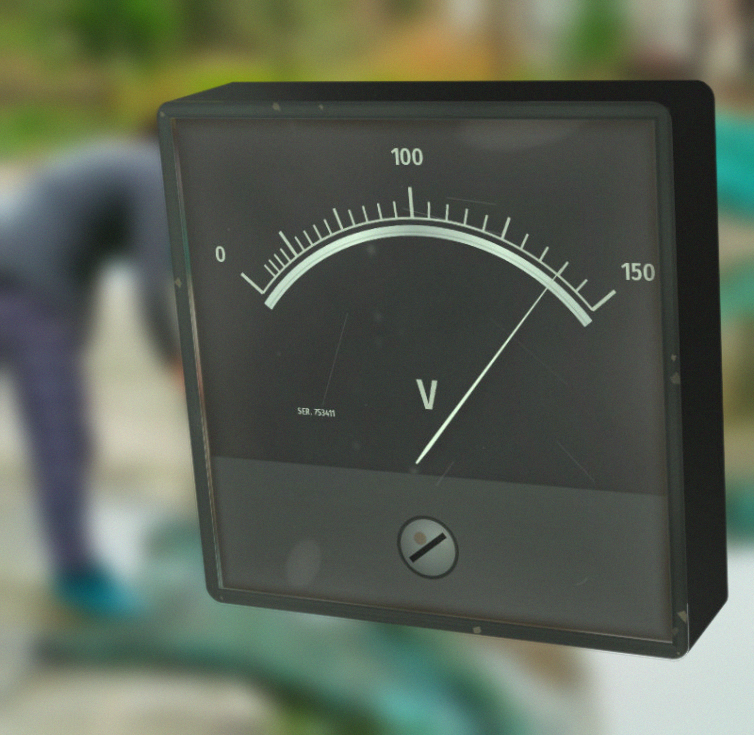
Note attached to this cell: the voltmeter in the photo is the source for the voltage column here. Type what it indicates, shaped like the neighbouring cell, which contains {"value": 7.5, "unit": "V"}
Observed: {"value": 140, "unit": "V"}
